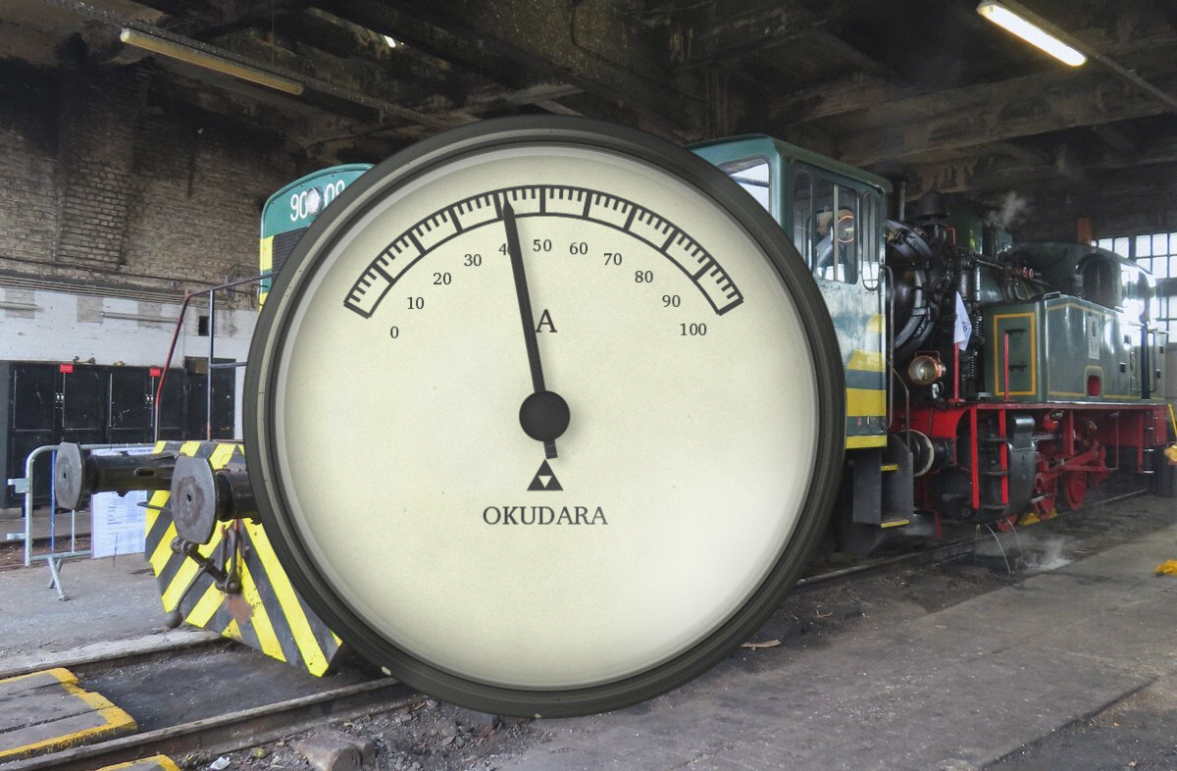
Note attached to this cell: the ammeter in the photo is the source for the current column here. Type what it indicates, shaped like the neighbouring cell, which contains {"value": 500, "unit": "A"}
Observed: {"value": 42, "unit": "A"}
